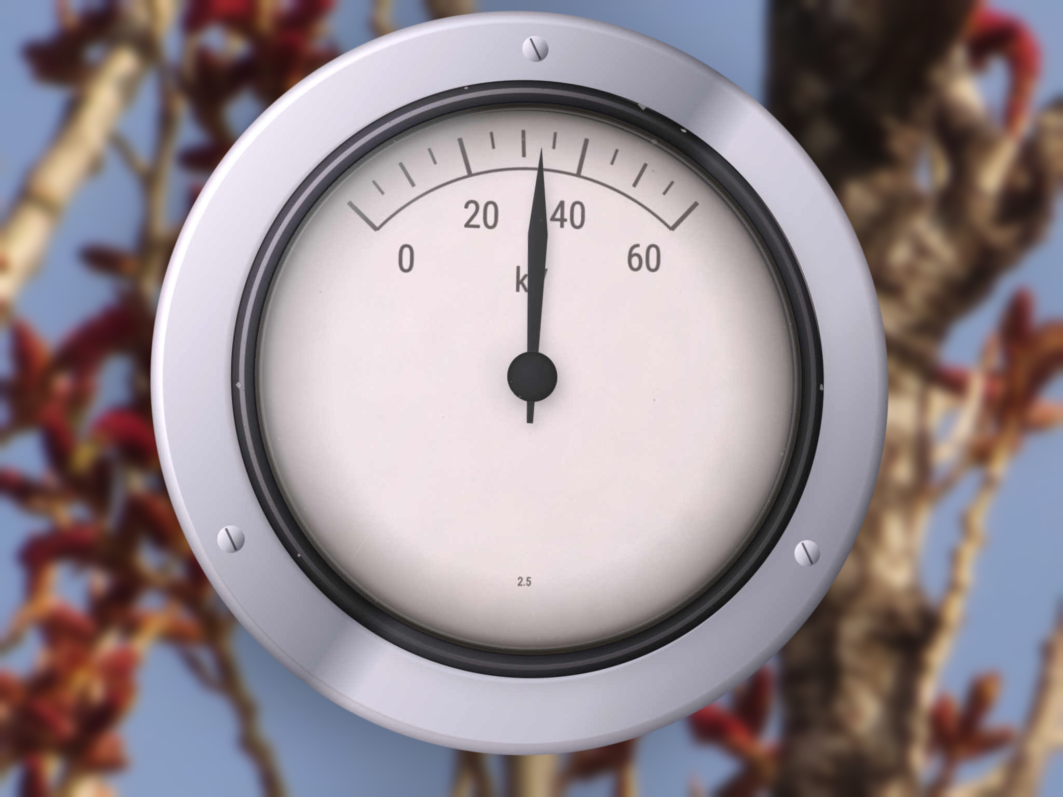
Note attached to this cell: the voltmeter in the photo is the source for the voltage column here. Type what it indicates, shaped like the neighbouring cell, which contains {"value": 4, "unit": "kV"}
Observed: {"value": 32.5, "unit": "kV"}
